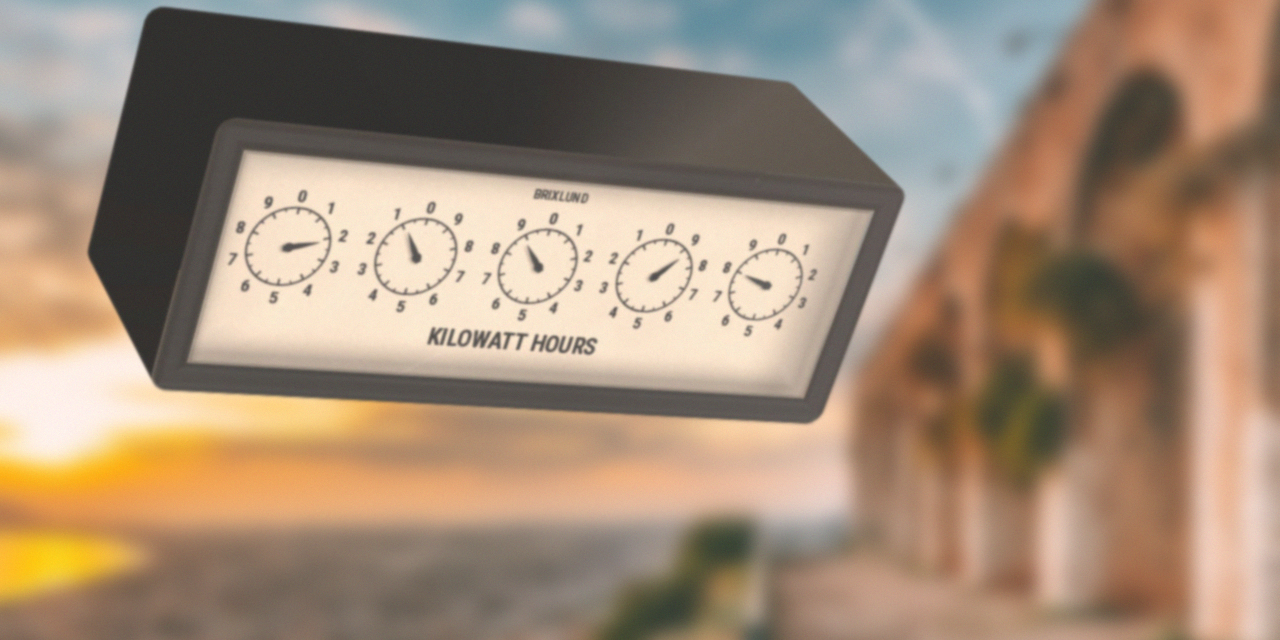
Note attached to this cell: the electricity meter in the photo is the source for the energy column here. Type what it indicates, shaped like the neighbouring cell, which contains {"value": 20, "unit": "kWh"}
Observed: {"value": 20888, "unit": "kWh"}
